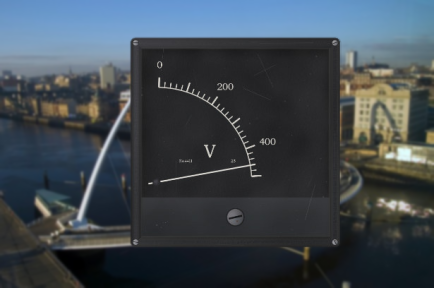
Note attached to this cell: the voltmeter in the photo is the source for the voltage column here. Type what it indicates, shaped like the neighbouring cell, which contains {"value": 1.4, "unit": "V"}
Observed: {"value": 460, "unit": "V"}
